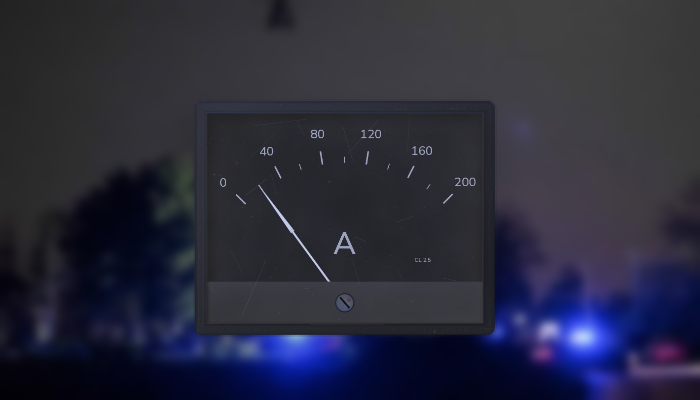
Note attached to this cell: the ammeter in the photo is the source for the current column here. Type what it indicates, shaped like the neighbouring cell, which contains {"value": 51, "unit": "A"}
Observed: {"value": 20, "unit": "A"}
